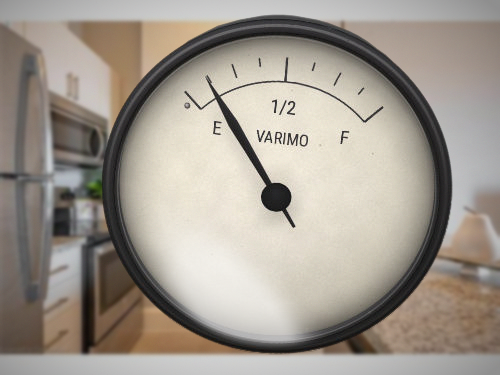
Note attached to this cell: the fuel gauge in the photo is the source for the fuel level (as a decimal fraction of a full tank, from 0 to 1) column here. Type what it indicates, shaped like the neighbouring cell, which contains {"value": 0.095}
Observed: {"value": 0.125}
